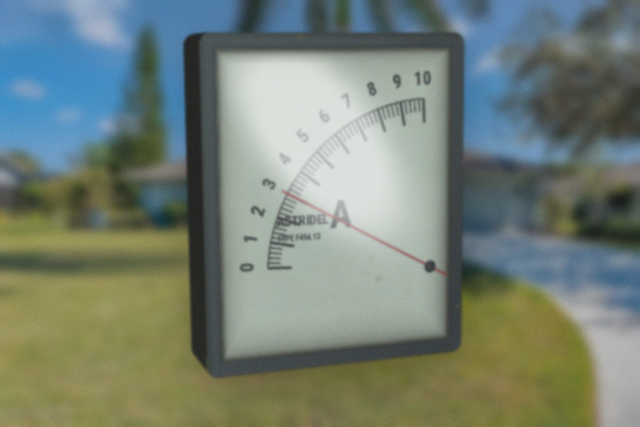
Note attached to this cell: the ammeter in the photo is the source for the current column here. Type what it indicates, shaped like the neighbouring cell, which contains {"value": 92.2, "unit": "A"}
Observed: {"value": 3, "unit": "A"}
